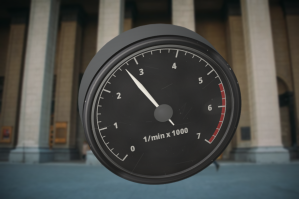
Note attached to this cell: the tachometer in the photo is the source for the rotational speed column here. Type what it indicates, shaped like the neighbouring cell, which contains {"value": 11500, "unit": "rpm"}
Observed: {"value": 2700, "unit": "rpm"}
